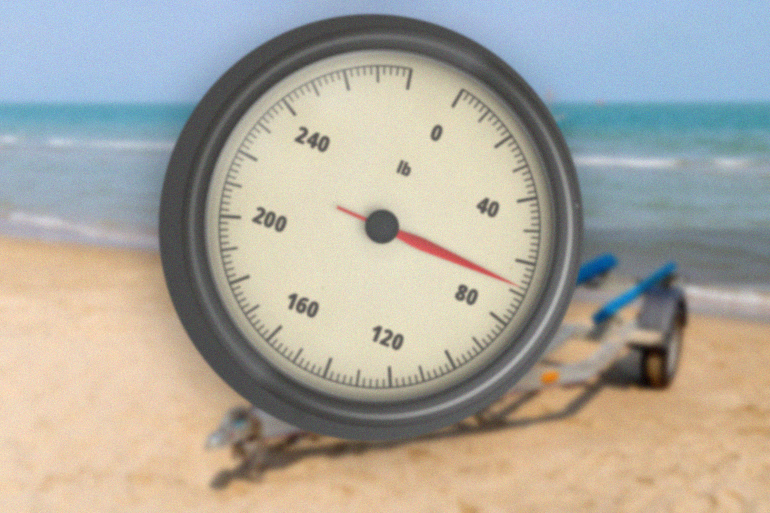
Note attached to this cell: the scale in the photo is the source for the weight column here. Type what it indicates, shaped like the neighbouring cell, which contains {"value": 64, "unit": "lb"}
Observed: {"value": 68, "unit": "lb"}
